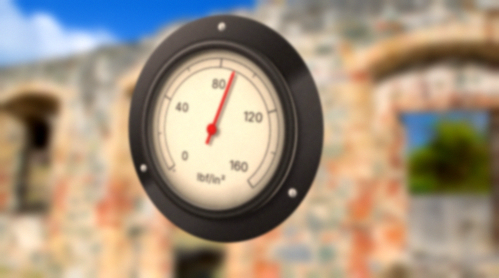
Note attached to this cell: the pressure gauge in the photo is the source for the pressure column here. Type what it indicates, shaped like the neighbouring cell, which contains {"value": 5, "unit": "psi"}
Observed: {"value": 90, "unit": "psi"}
